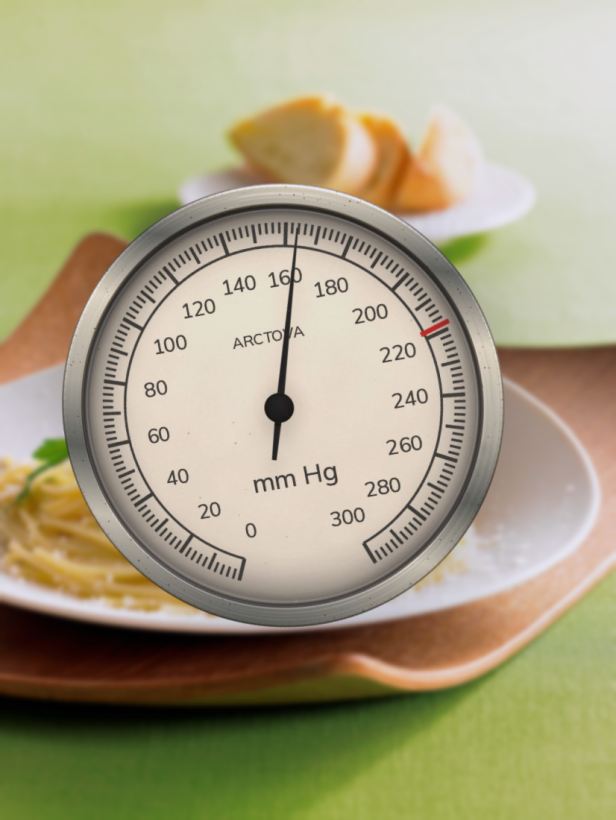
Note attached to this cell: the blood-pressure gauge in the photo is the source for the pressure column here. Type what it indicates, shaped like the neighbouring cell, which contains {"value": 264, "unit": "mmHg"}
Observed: {"value": 164, "unit": "mmHg"}
